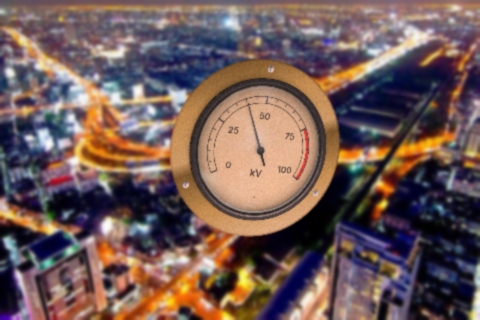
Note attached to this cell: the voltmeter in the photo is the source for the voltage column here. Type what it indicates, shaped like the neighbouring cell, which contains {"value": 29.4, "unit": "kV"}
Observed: {"value": 40, "unit": "kV"}
